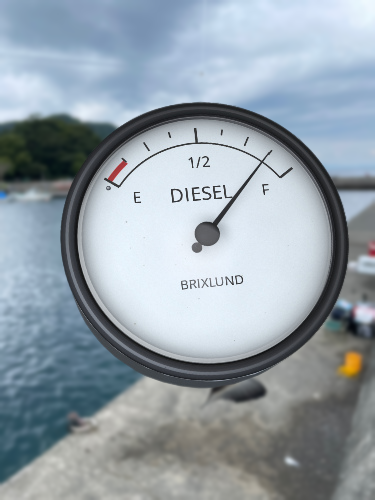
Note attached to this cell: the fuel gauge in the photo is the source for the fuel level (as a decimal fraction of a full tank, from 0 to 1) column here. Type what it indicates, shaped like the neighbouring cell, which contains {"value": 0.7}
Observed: {"value": 0.875}
